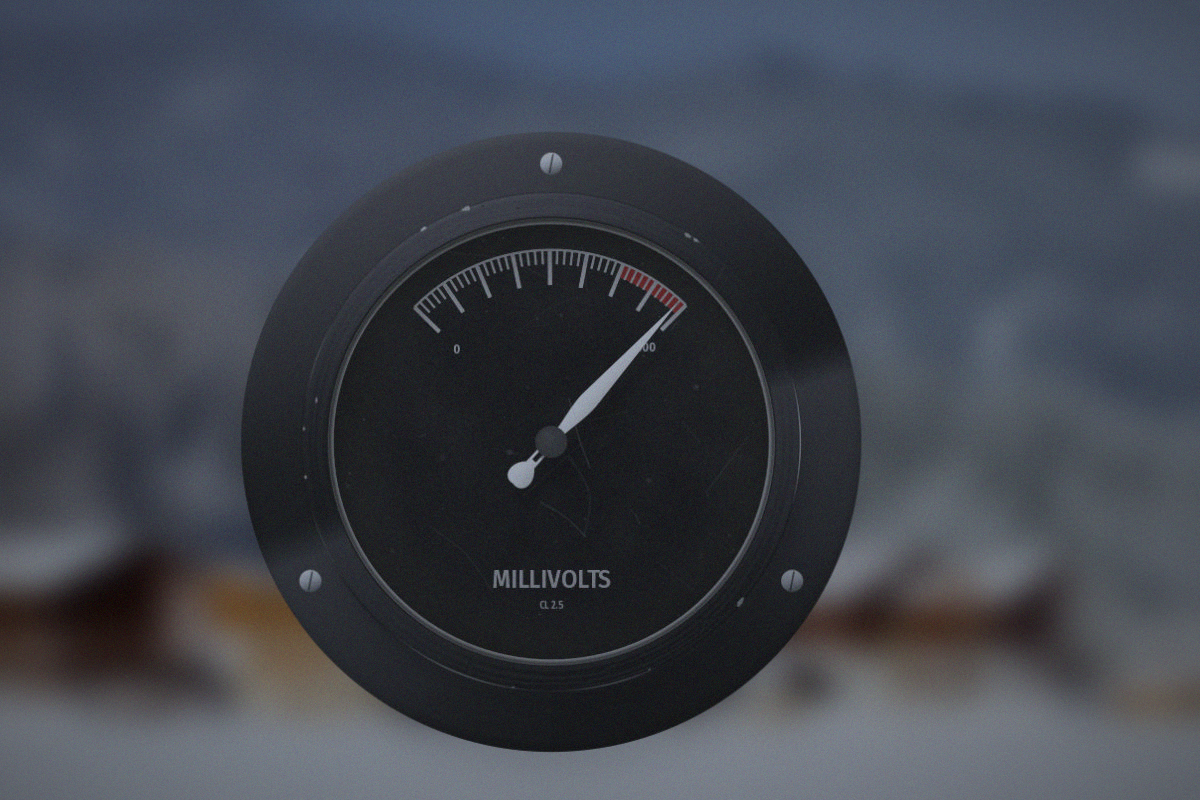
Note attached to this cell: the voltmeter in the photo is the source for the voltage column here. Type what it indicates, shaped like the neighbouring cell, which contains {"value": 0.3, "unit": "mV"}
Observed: {"value": 390, "unit": "mV"}
